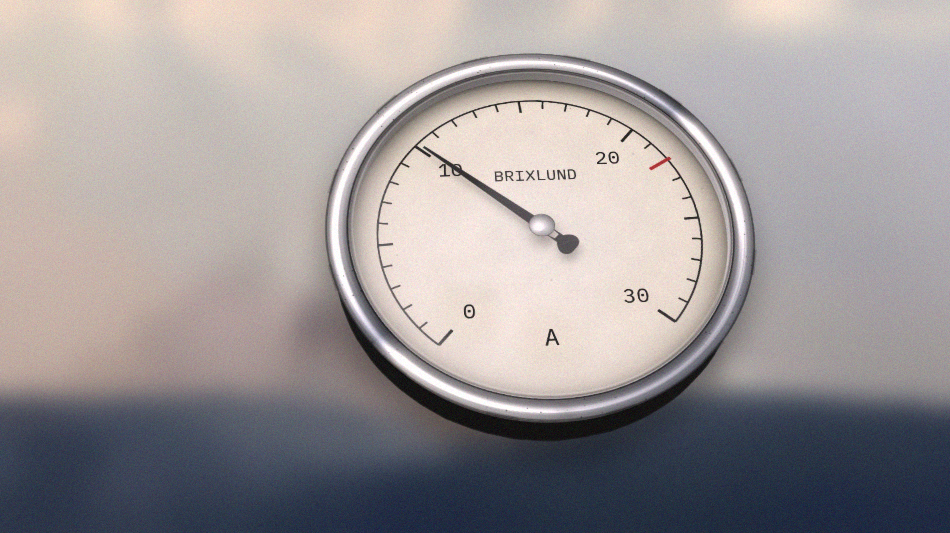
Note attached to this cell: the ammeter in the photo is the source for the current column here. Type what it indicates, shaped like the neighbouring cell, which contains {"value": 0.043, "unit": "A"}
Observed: {"value": 10, "unit": "A"}
